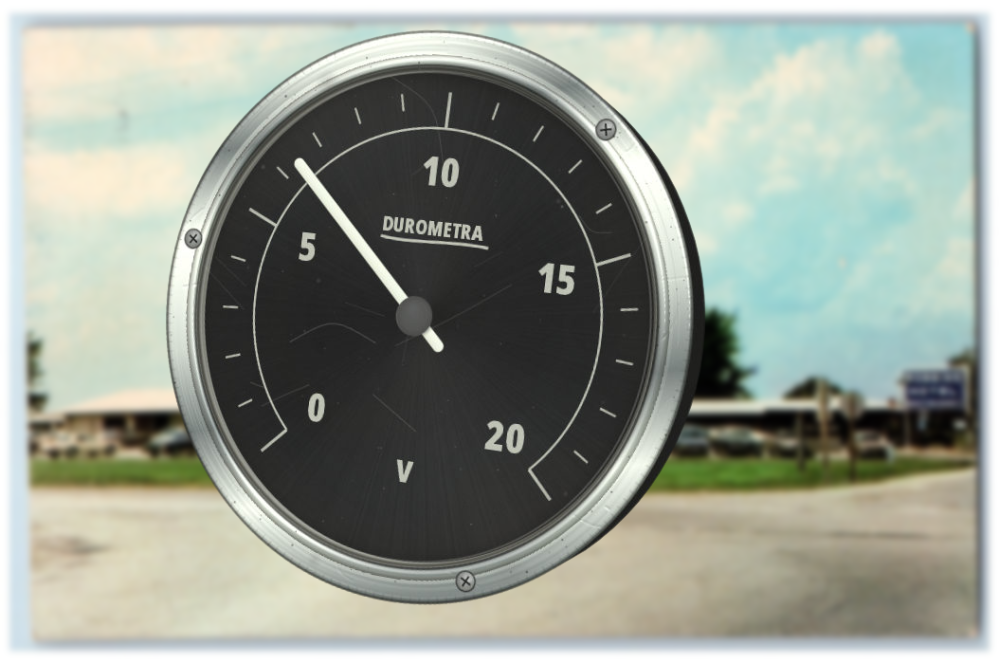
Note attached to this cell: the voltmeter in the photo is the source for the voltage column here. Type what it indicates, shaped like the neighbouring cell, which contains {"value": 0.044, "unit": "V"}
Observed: {"value": 6.5, "unit": "V"}
